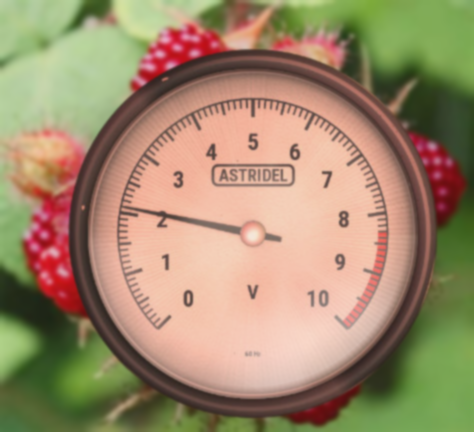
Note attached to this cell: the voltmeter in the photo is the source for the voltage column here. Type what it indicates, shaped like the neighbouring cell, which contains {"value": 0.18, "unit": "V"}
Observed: {"value": 2.1, "unit": "V"}
